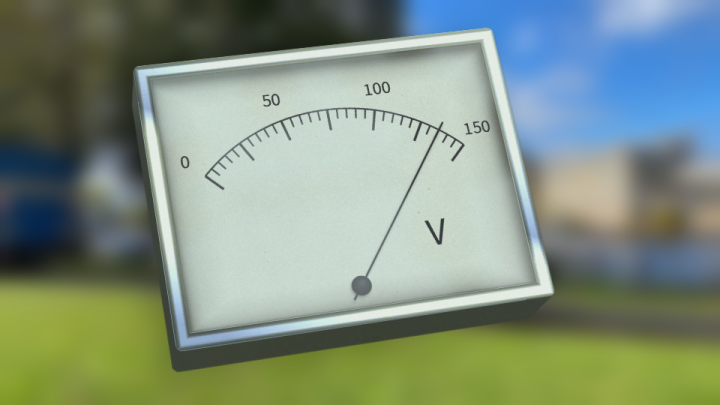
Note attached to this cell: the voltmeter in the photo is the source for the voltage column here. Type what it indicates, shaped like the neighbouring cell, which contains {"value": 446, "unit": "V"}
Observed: {"value": 135, "unit": "V"}
